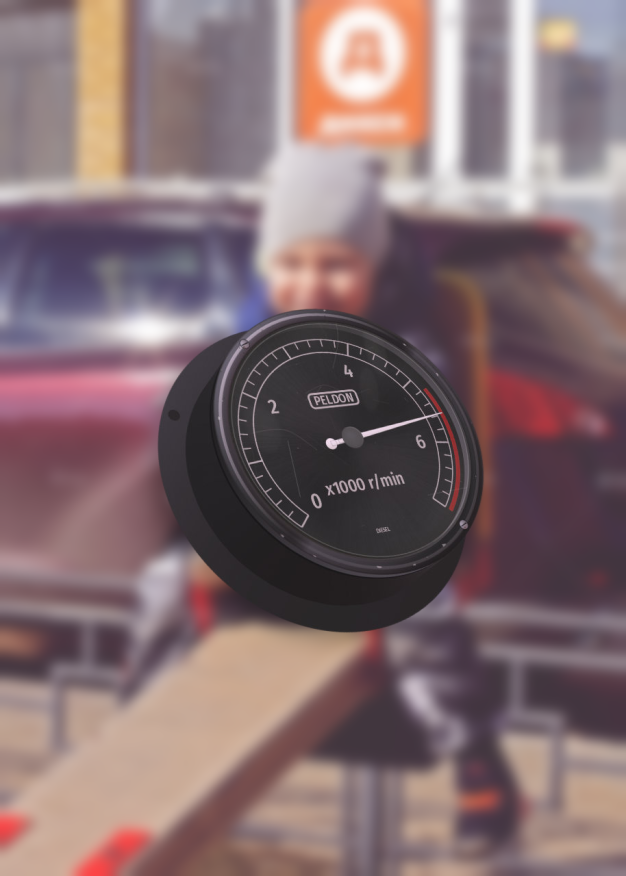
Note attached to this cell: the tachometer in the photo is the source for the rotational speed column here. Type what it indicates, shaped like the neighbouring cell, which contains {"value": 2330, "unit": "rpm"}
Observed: {"value": 5600, "unit": "rpm"}
